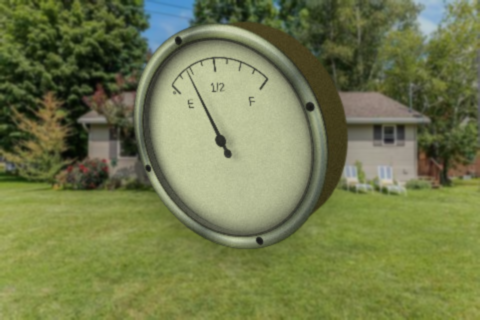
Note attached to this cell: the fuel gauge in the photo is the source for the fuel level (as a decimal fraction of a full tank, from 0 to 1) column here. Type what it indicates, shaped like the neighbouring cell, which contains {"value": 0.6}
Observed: {"value": 0.25}
